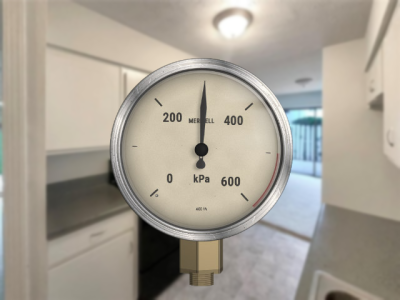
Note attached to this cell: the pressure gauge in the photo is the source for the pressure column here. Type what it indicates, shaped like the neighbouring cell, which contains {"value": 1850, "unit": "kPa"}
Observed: {"value": 300, "unit": "kPa"}
